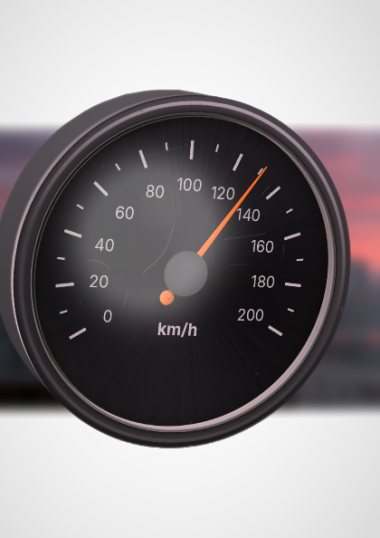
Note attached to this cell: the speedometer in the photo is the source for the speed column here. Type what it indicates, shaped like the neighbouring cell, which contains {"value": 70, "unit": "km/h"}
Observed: {"value": 130, "unit": "km/h"}
